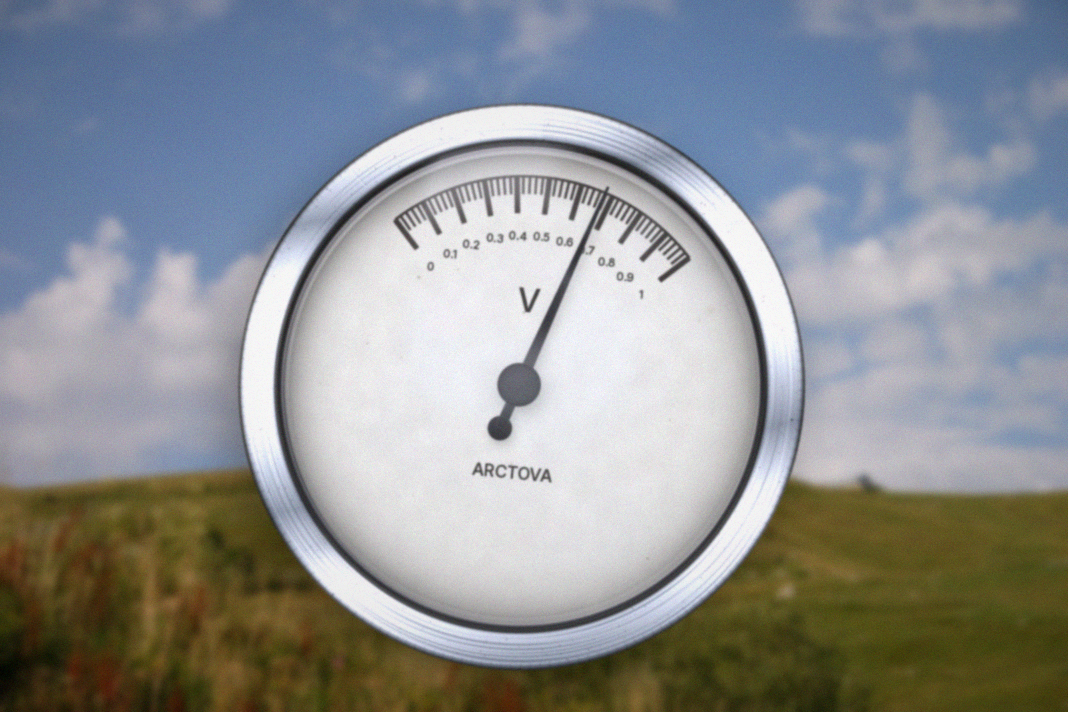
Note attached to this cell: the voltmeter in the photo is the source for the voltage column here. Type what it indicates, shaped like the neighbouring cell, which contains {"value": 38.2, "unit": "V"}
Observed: {"value": 0.68, "unit": "V"}
